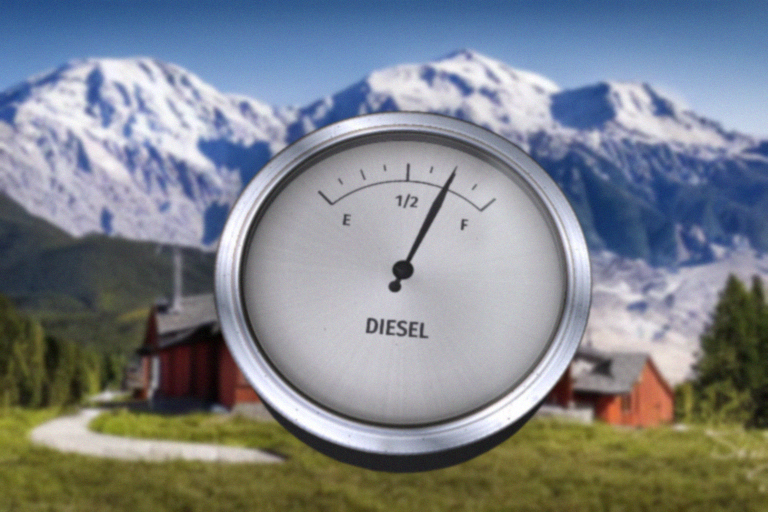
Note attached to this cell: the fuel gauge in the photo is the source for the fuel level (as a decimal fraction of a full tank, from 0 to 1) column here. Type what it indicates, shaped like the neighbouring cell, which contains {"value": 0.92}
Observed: {"value": 0.75}
